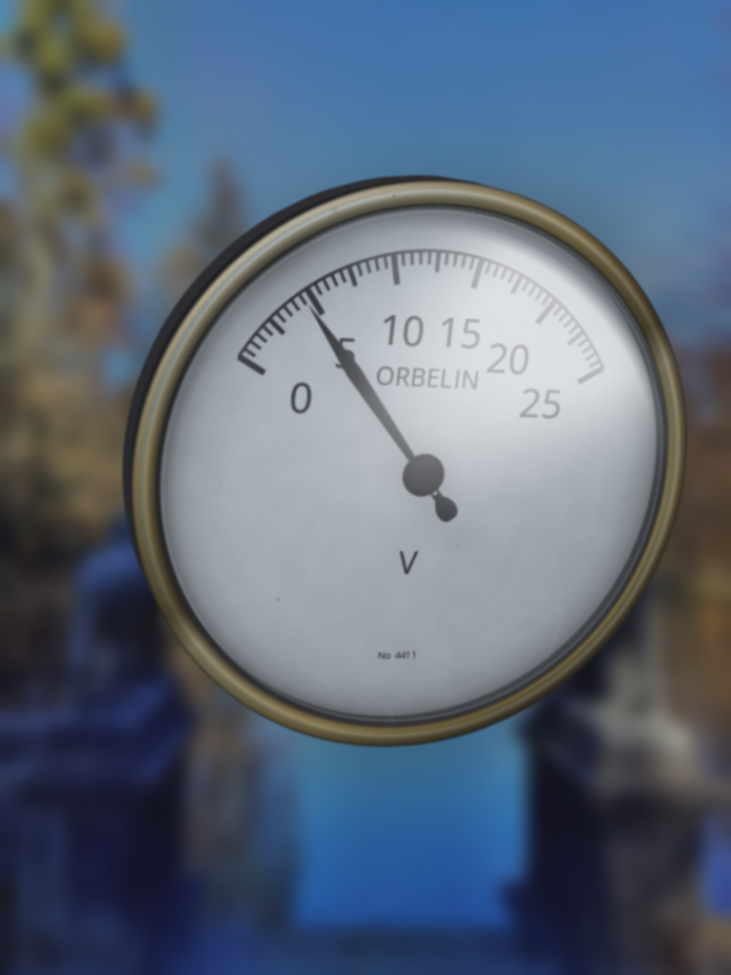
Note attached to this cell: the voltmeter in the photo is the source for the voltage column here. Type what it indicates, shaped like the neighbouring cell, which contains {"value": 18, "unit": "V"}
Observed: {"value": 4.5, "unit": "V"}
